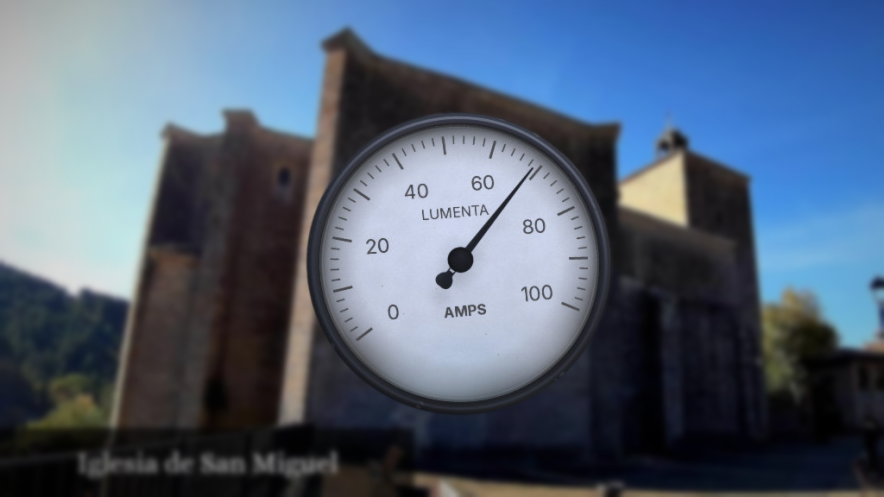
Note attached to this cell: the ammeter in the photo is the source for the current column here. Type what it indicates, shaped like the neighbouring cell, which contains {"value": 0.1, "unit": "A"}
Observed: {"value": 69, "unit": "A"}
